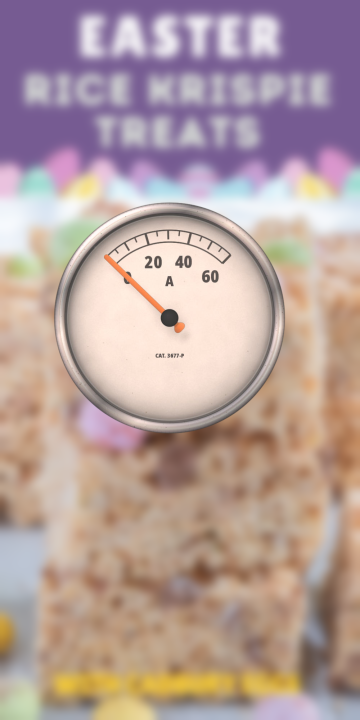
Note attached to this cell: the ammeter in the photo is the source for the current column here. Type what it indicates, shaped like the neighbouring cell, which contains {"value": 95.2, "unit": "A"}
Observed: {"value": 0, "unit": "A"}
